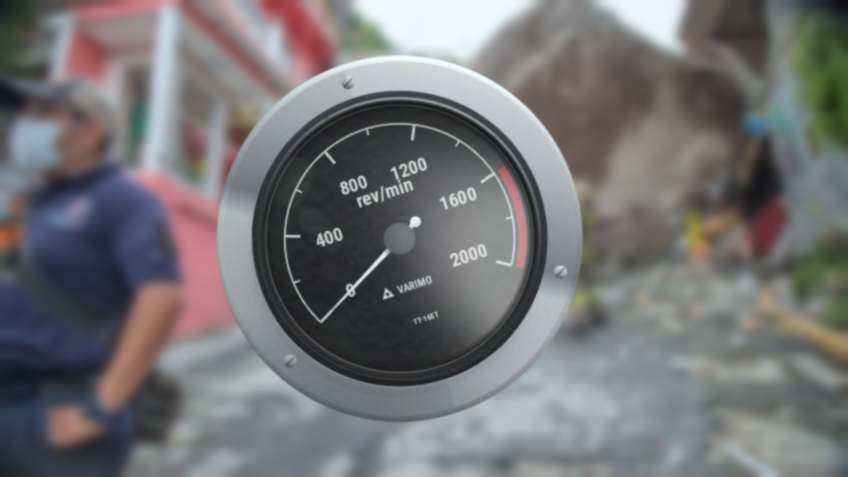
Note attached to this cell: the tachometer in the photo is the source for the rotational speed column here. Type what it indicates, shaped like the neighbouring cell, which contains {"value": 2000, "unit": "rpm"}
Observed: {"value": 0, "unit": "rpm"}
